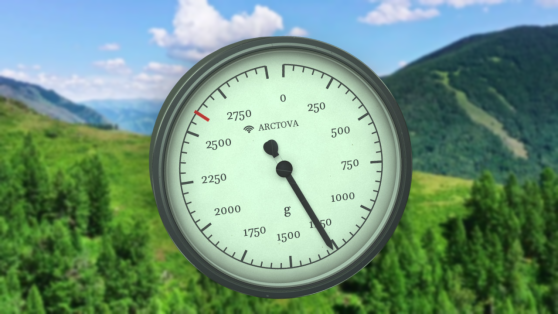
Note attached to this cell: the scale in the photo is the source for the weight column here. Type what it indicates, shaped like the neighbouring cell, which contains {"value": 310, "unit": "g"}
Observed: {"value": 1275, "unit": "g"}
